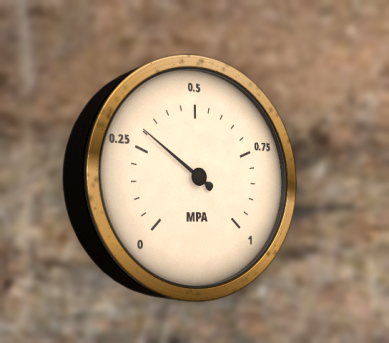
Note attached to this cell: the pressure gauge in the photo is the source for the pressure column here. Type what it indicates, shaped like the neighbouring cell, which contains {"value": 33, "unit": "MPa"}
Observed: {"value": 0.3, "unit": "MPa"}
